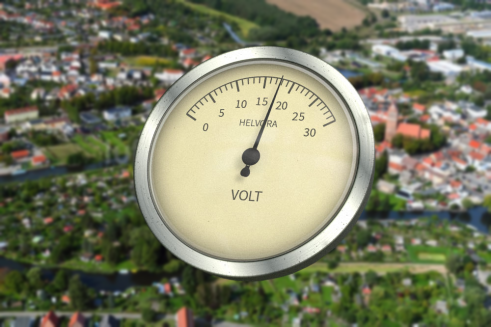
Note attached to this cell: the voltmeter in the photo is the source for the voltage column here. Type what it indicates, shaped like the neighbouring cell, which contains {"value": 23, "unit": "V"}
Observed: {"value": 18, "unit": "V"}
